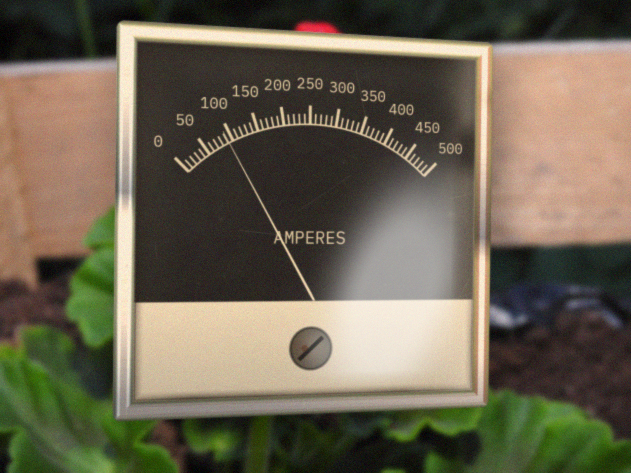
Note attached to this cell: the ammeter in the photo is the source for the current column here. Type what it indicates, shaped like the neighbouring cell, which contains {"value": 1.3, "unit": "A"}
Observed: {"value": 90, "unit": "A"}
